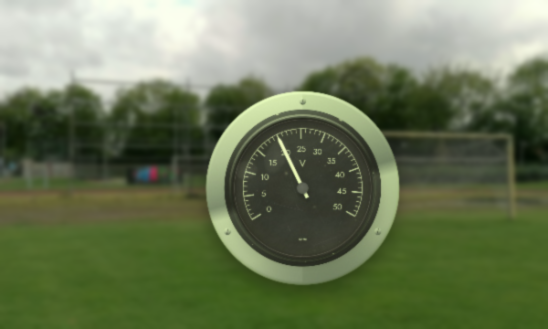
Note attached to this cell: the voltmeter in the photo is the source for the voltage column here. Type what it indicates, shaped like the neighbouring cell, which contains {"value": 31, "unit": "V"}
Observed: {"value": 20, "unit": "V"}
